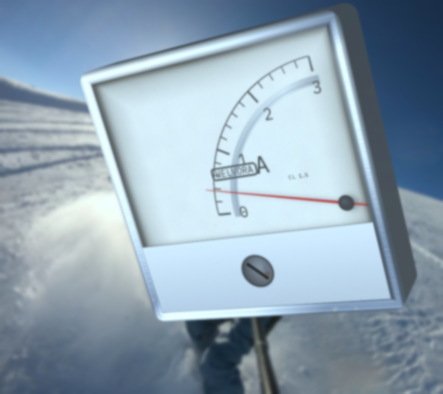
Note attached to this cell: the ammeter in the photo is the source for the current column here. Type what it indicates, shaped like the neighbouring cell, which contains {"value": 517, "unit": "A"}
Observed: {"value": 0.4, "unit": "A"}
